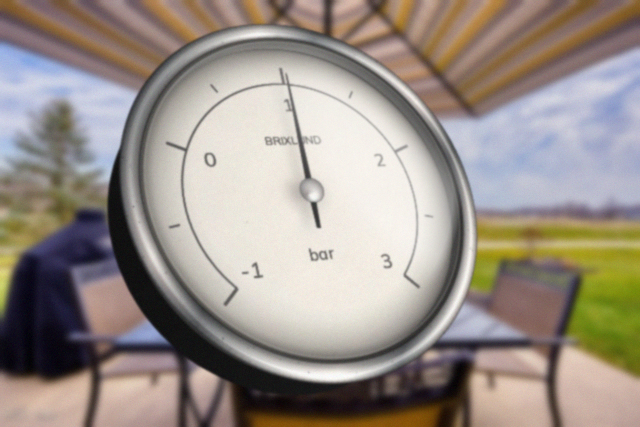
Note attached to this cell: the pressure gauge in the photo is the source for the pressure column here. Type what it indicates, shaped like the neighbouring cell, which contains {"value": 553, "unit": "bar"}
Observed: {"value": 1, "unit": "bar"}
